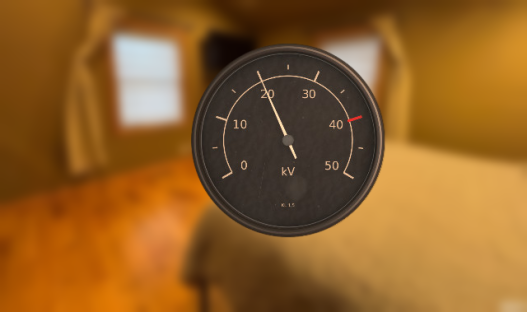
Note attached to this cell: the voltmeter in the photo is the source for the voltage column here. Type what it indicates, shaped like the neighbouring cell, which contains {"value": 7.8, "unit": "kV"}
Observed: {"value": 20, "unit": "kV"}
